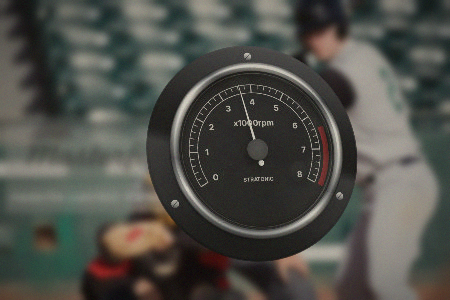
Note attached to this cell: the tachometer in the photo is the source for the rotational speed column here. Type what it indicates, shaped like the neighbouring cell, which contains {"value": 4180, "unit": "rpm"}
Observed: {"value": 3600, "unit": "rpm"}
